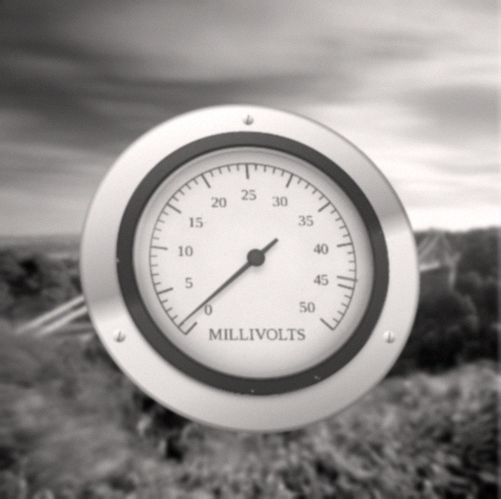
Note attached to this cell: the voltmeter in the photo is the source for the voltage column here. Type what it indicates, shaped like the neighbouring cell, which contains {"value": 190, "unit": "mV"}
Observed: {"value": 1, "unit": "mV"}
